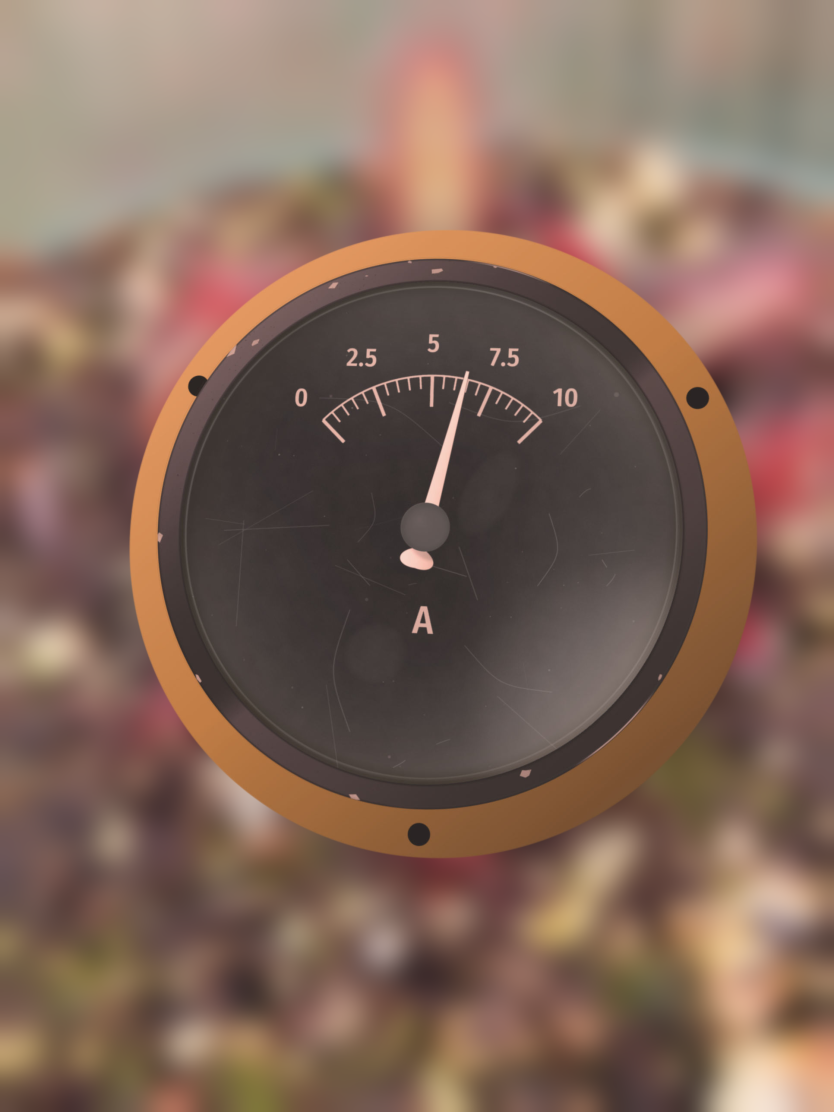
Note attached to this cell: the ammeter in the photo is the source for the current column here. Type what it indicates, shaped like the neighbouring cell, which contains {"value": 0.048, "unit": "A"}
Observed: {"value": 6.5, "unit": "A"}
